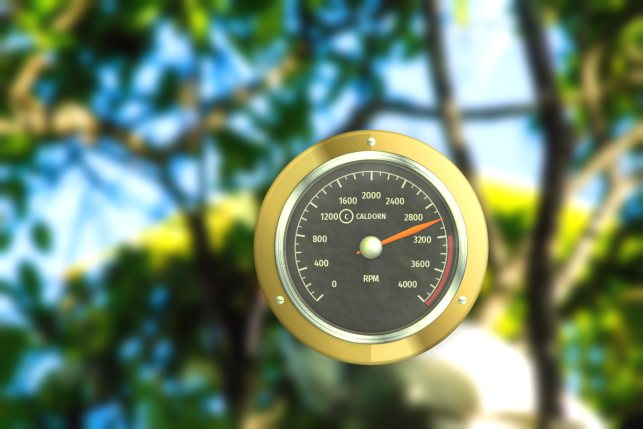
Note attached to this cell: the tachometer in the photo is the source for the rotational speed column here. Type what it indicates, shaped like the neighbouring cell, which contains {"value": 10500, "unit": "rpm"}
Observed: {"value": 3000, "unit": "rpm"}
